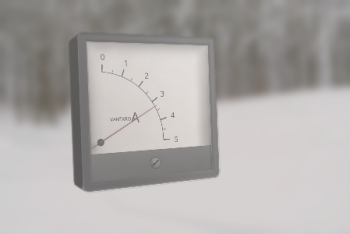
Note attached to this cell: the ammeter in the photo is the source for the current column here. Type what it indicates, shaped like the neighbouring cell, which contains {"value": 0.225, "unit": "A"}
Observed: {"value": 3.25, "unit": "A"}
